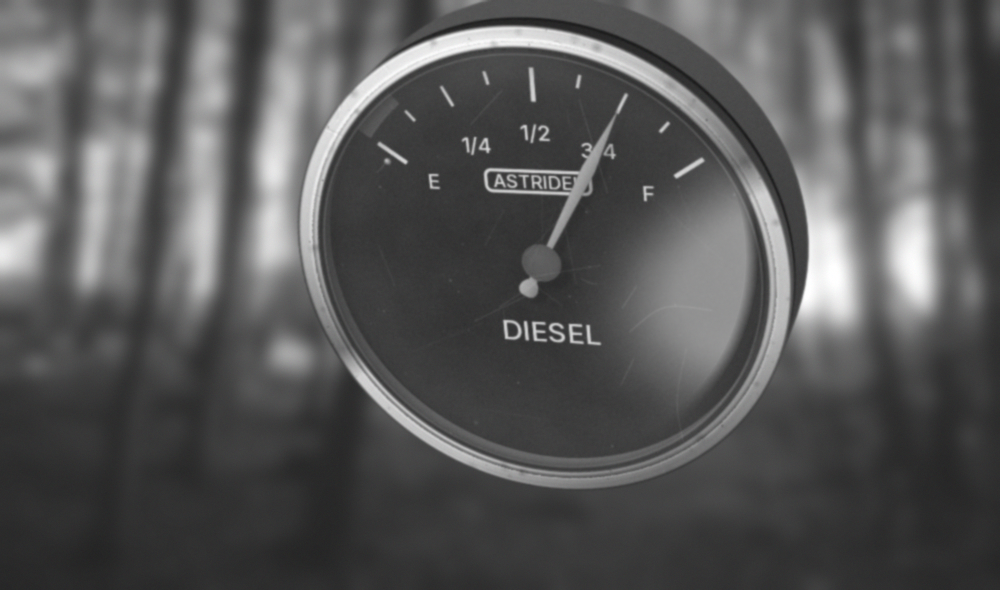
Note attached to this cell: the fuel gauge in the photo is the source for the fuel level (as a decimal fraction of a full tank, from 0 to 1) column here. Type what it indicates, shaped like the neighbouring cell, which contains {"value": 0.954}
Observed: {"value": 0.75}
